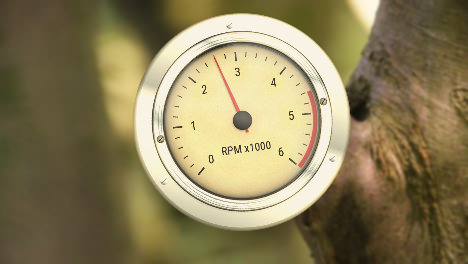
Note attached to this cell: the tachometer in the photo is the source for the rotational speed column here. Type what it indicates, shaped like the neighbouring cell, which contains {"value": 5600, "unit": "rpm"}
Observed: {"value": 2600, "unit": "rpm"}
